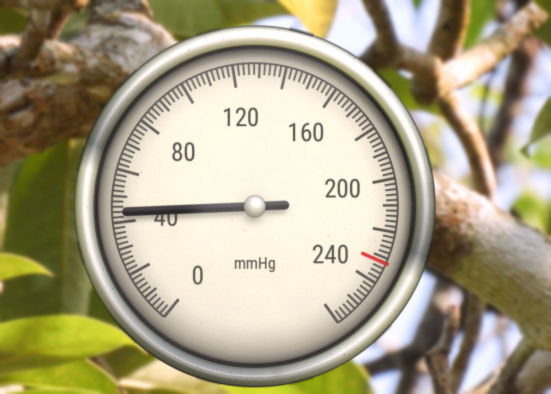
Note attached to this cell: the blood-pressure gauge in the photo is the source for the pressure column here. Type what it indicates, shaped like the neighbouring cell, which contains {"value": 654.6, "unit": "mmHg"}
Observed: {"value": 44, "unit": "mmHg"}
